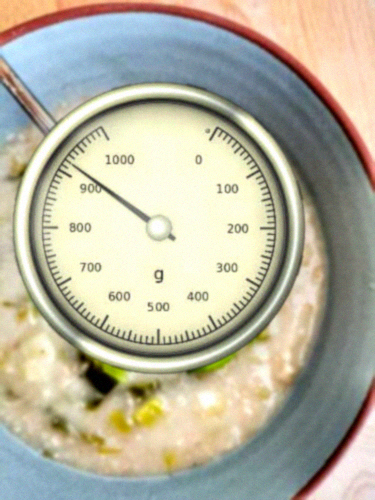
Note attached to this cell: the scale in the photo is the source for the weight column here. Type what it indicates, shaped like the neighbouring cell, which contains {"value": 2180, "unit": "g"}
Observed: {"value": 920, "unit": "g"}
